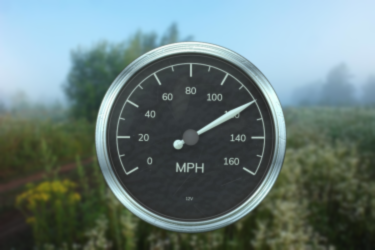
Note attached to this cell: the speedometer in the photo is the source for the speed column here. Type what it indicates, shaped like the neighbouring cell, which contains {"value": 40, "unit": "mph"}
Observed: {"value": 120, "unit": "mph"}
